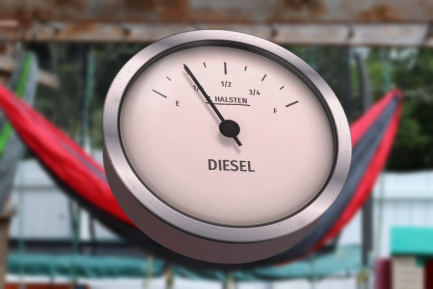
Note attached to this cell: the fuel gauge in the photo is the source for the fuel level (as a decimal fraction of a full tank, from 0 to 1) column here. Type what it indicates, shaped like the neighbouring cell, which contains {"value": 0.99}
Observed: {"value": 0.25}
